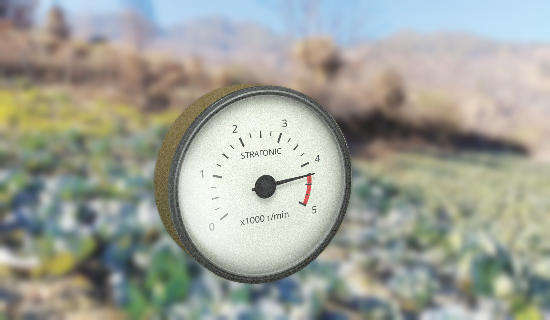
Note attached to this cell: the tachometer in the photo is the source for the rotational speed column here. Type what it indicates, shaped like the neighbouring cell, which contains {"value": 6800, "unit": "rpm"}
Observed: {"value": 4250, "unit": "rpm"}
